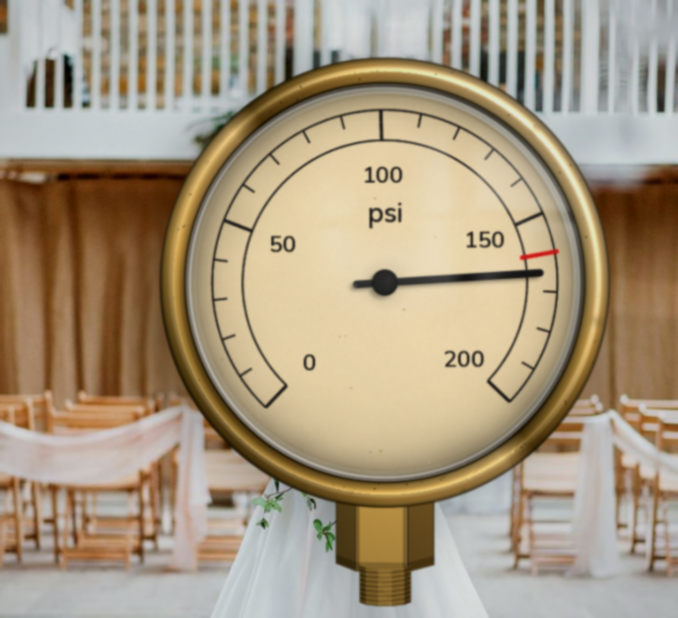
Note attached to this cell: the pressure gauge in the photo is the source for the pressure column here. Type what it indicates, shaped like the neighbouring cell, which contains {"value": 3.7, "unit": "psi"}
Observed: {"value": 165, "unit": "psi"}
